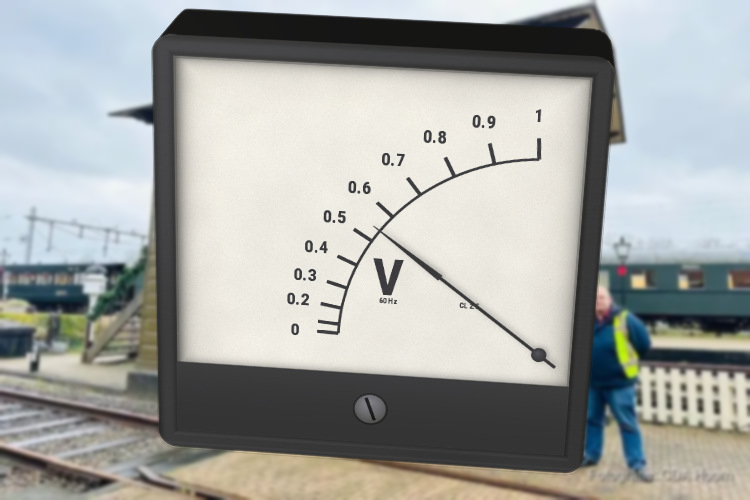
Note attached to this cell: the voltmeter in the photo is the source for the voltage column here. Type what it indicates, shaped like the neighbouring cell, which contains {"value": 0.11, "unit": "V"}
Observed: {"value": 0.55, "unit": "V"}
